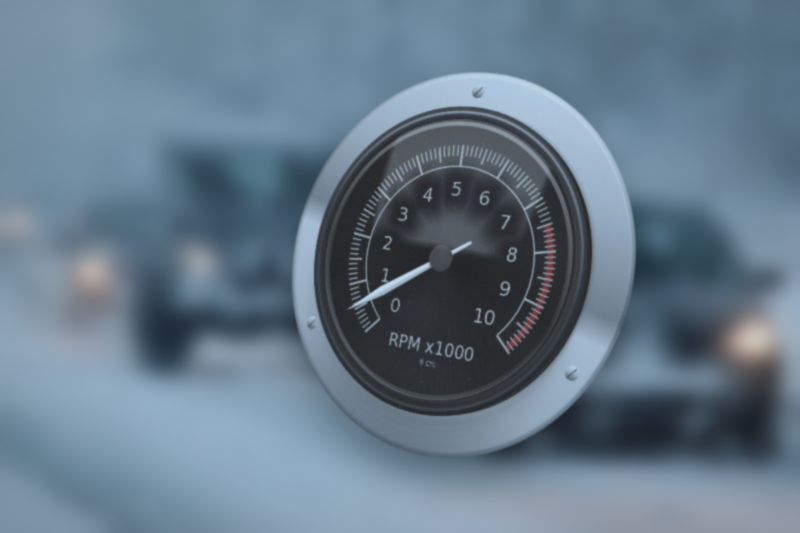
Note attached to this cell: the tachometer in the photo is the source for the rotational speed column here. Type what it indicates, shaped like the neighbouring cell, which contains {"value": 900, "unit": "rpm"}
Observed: {"value": 500, "unit": "rpm"}
